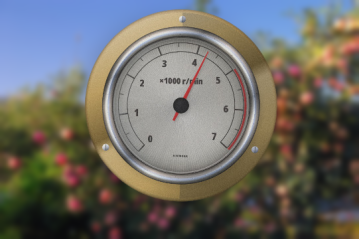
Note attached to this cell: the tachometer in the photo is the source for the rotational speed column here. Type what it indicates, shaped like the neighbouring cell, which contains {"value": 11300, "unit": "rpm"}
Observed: {"value": 4250, "unit": "rpm"}
